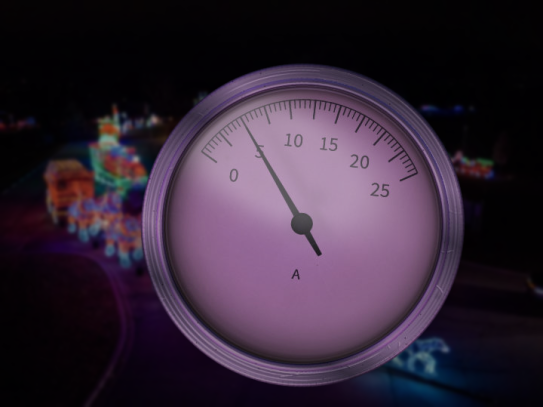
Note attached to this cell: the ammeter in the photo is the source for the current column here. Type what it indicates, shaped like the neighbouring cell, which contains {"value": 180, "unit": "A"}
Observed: {"value": 5, "unit": "A"}
